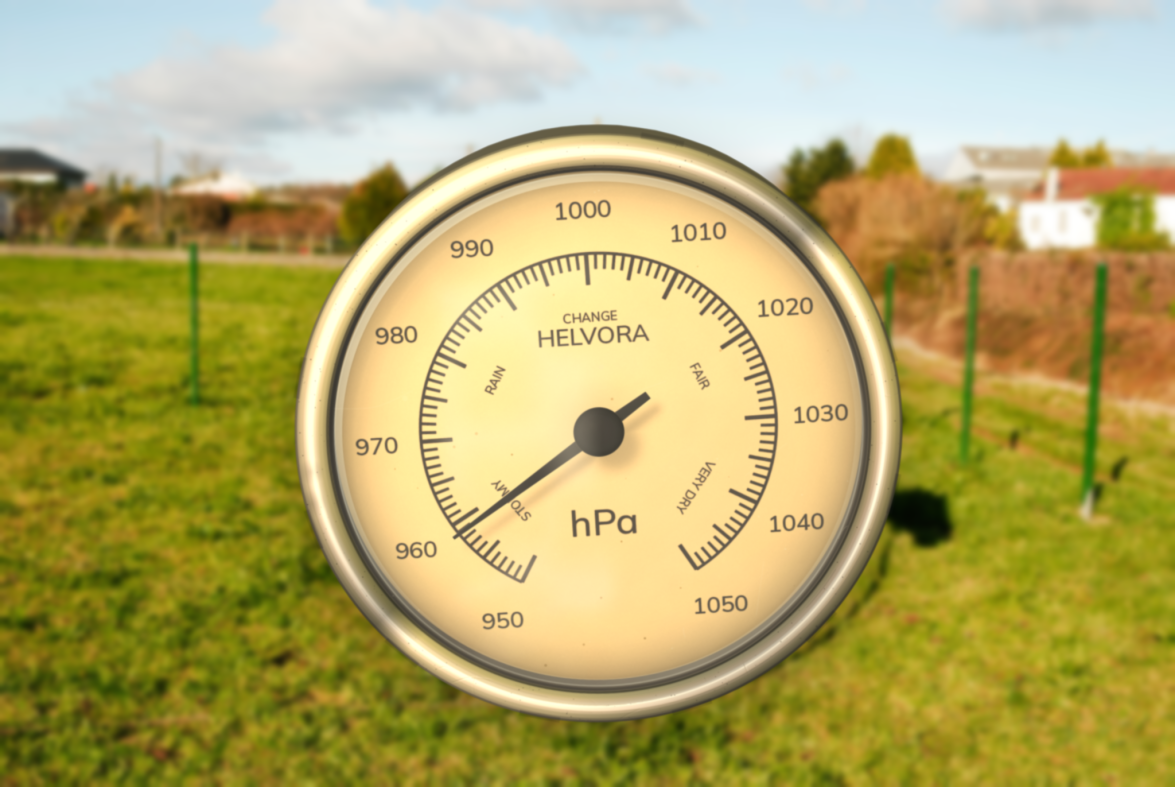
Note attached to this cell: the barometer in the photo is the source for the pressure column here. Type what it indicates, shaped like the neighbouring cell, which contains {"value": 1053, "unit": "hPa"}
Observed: {"value": 959, "unit": "hPa"}
